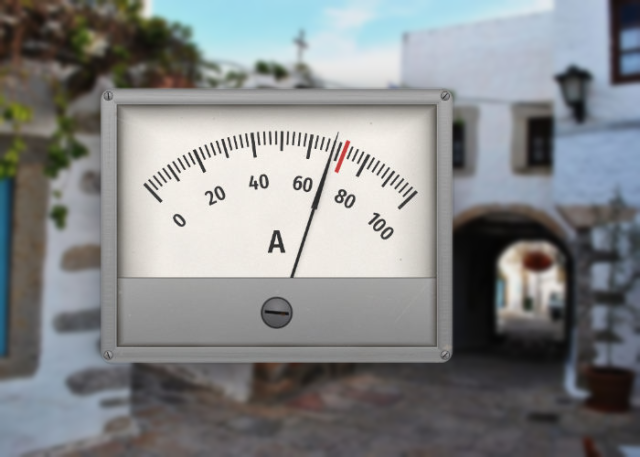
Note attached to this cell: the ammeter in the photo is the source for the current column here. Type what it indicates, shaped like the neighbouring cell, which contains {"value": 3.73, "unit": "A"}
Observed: {"value": 68, "unit": "A"}
